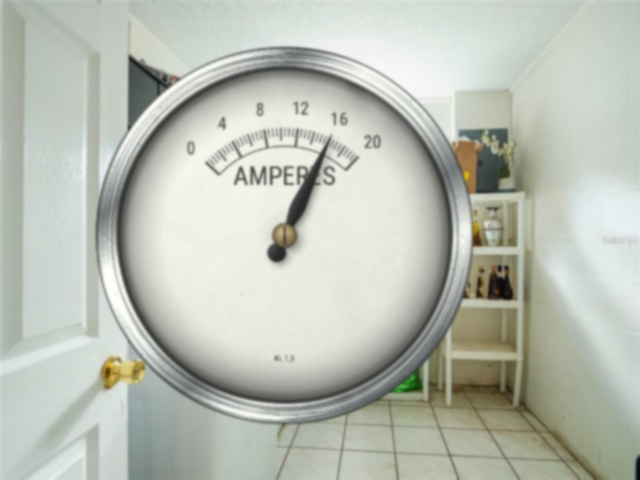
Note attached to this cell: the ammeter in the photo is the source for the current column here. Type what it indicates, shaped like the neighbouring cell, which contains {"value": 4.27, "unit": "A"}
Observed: {"value": 16, "unit": "A"}
